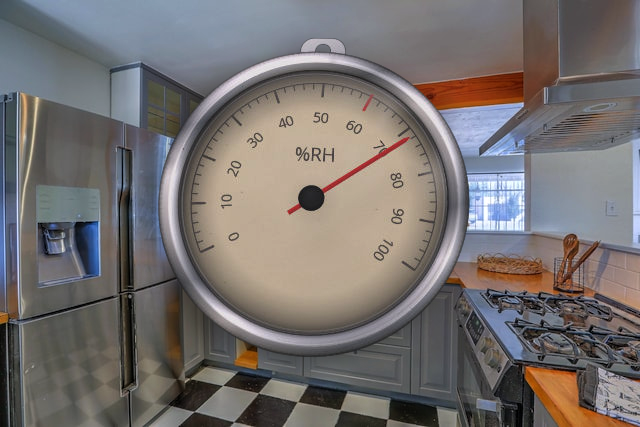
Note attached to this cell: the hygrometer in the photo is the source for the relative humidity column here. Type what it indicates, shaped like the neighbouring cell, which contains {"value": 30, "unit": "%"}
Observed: {"value": 72, "unit": "%"}
